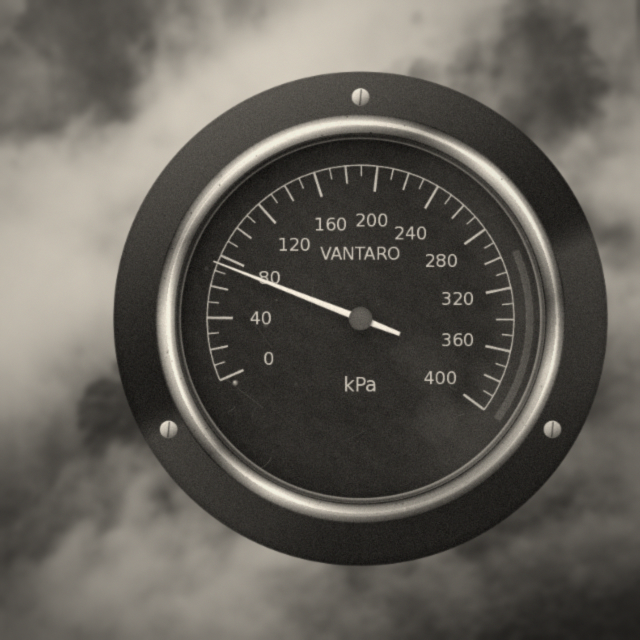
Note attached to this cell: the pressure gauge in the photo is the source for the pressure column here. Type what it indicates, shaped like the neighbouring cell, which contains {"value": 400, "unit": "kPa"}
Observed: {"value": 75, "unit": "kPa"}
